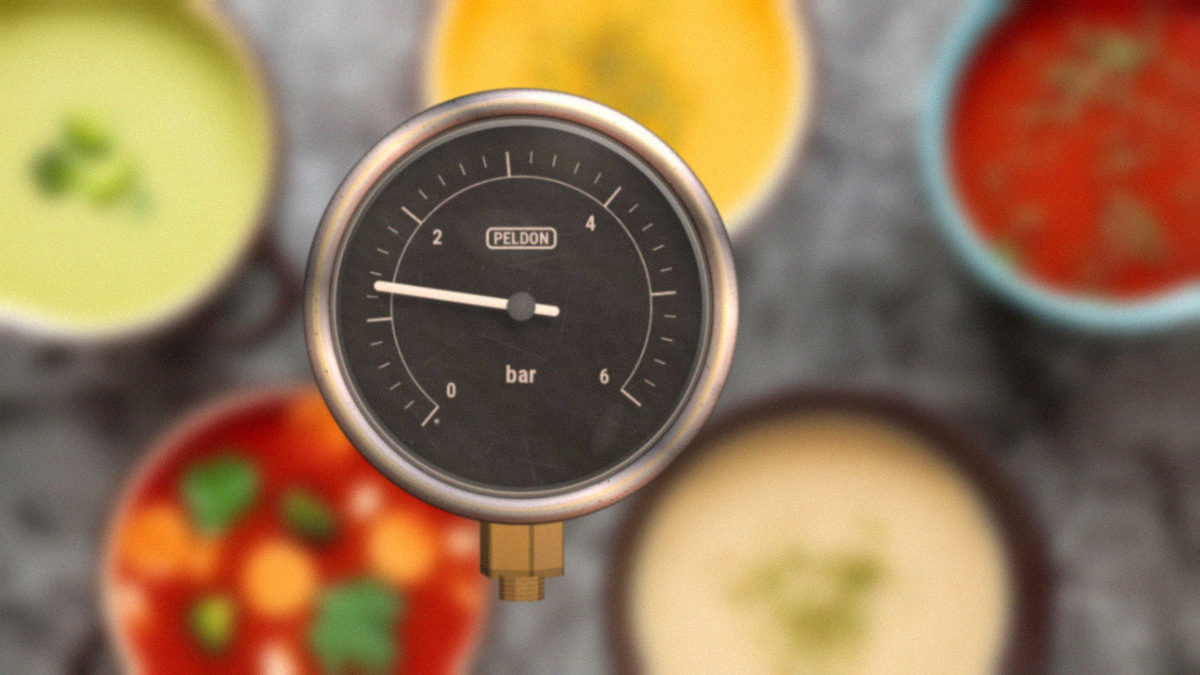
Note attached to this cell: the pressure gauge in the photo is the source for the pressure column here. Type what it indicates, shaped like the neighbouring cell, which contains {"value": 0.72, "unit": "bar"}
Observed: {"value": 1.3, "unit": "bar"}
